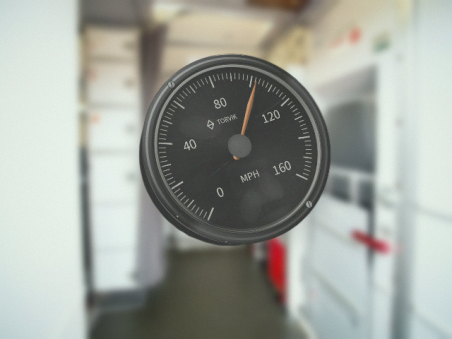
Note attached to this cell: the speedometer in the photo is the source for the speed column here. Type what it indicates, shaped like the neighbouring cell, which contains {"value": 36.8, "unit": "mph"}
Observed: {"value": 102, "unit": "mph"}
